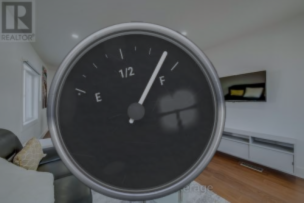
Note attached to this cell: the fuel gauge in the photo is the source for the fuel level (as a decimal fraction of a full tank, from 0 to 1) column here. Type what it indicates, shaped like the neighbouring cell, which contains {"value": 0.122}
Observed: {"value": 0.875}
